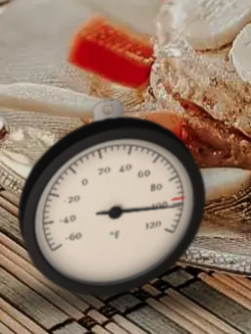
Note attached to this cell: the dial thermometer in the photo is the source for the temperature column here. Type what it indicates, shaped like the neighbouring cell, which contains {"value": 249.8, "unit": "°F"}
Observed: {"value": 100, "unit": "°F"}
